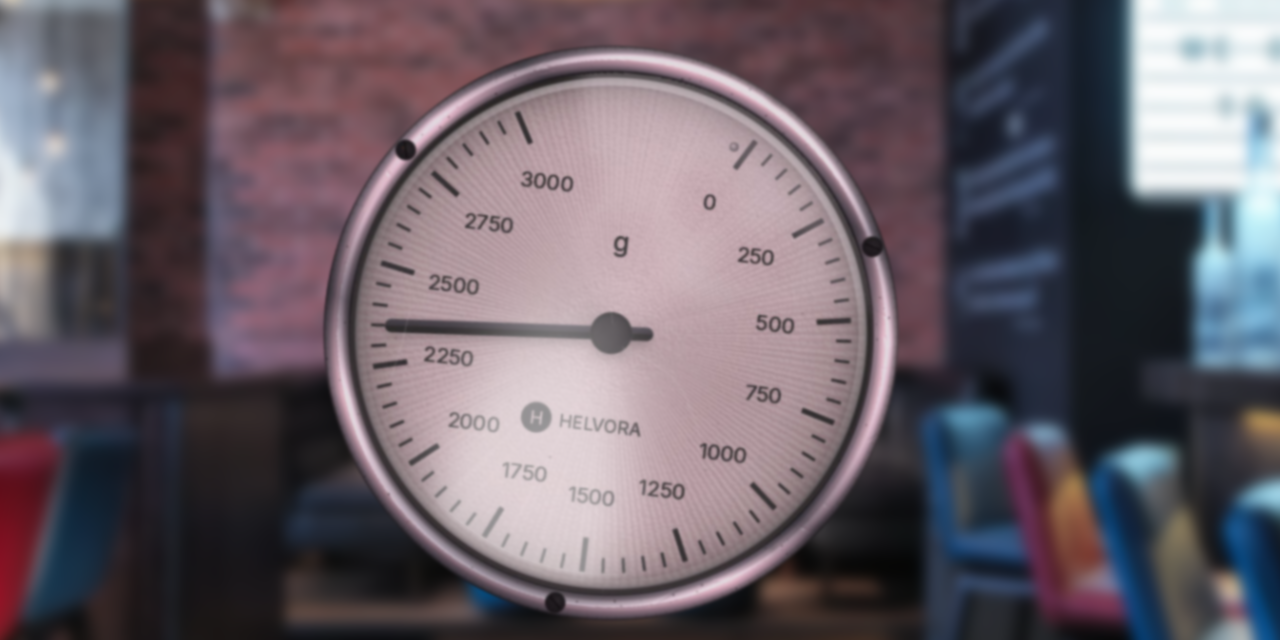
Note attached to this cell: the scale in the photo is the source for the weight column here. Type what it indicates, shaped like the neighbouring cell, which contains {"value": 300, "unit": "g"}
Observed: {"value": 2350, "unit": "g"}
